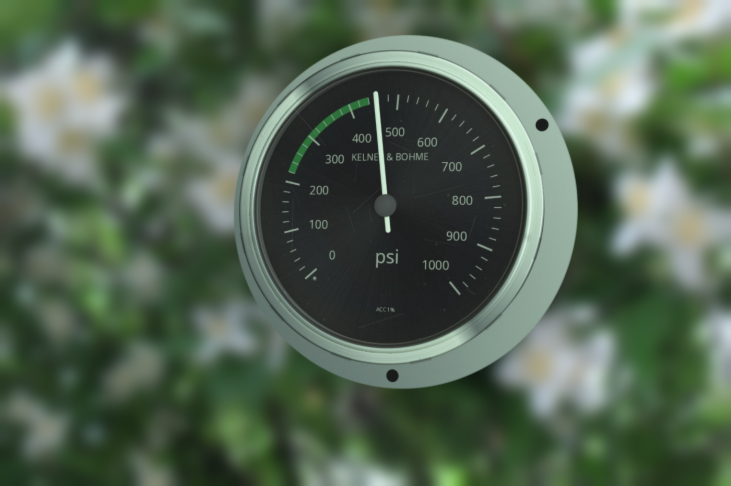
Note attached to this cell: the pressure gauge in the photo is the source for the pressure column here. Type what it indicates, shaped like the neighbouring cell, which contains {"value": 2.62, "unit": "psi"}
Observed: {"value": 460, "unit": "psi"}
